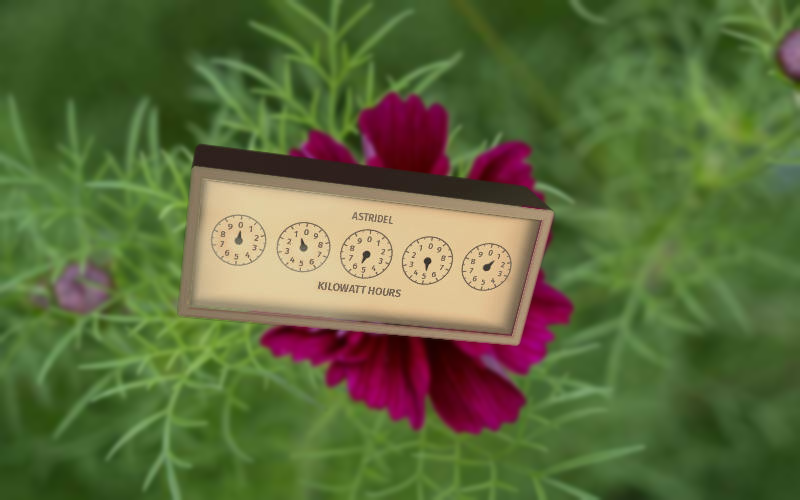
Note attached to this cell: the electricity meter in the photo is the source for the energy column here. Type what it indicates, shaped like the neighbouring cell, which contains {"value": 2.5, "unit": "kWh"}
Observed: {"value": 551, "unit": "kWh"}
